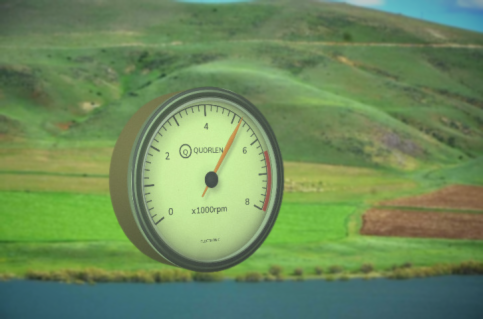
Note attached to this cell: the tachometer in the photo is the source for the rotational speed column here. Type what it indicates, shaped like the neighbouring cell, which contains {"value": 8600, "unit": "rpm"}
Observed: {"value": 5200, "unit": "rpm"}
